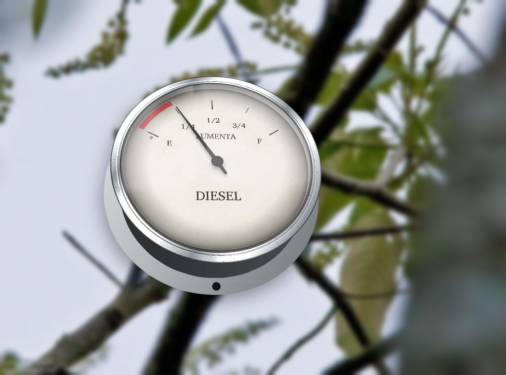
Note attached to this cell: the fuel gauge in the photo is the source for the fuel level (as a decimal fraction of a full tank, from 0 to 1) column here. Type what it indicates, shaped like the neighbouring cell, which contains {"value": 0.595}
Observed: {"value": 0.25}
